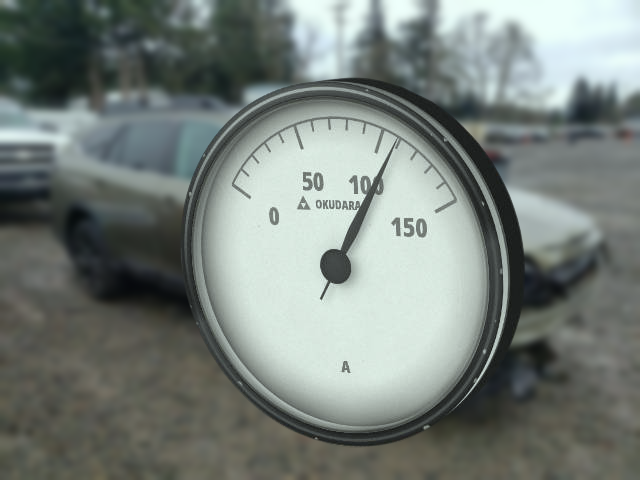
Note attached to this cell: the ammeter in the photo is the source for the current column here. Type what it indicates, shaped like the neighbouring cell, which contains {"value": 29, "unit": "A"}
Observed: {"value": 110, "unit": "A"}
